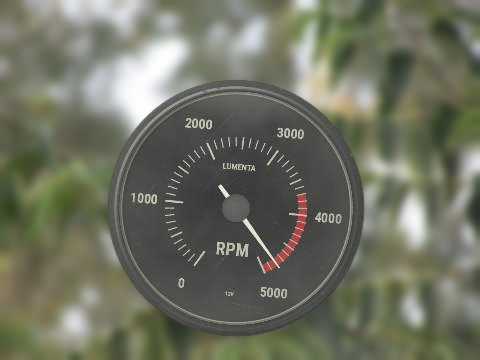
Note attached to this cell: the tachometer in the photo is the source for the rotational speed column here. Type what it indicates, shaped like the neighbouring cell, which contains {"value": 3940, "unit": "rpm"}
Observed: {"value": 4800, "unit": "rpm"}
